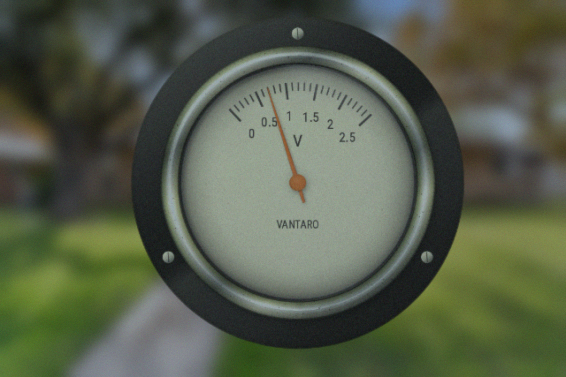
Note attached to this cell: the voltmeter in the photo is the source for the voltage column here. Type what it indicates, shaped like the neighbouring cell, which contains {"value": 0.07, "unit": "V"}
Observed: {"value": 0.7, "unit": "V"}
